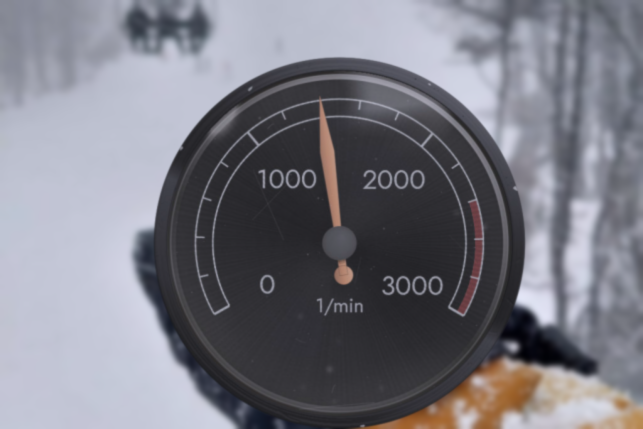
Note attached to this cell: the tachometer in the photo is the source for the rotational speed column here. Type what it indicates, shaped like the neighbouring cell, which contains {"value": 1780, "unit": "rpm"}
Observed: {"value": 1400, "unit": "rpm"}
